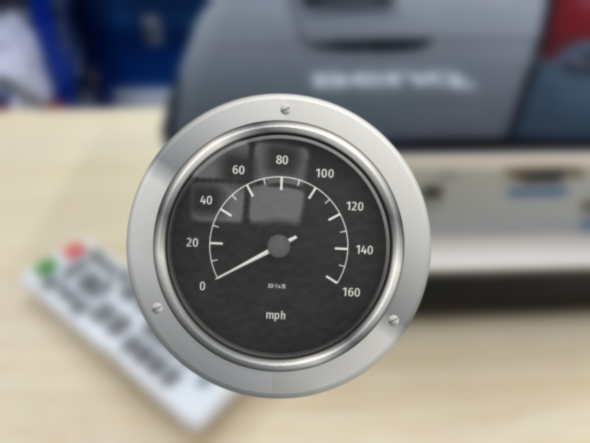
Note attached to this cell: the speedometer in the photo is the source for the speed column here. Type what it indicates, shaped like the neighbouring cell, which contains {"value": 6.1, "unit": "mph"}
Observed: {"value": 0, "unit": "mph"}
